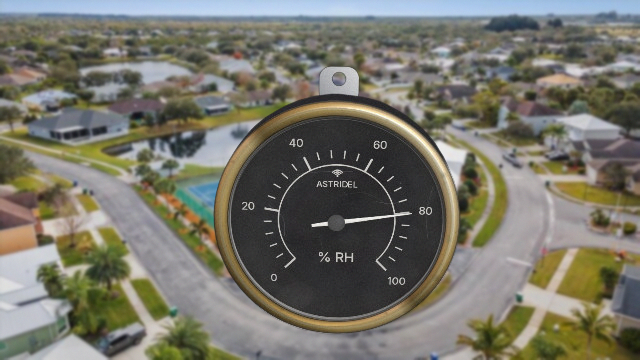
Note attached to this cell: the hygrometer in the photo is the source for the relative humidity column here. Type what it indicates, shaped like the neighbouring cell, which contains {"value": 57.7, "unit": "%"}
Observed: {"value": 80, "unit": "%"}
